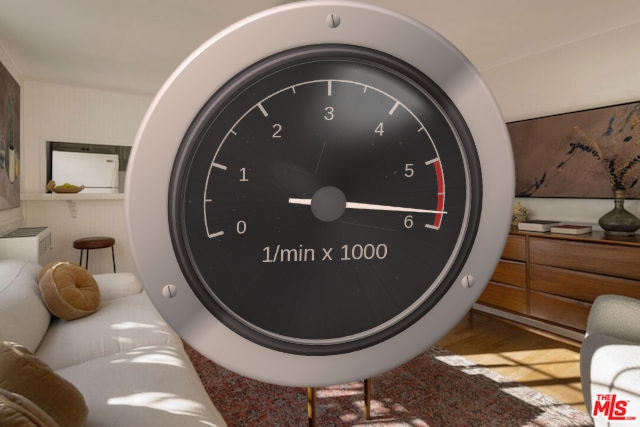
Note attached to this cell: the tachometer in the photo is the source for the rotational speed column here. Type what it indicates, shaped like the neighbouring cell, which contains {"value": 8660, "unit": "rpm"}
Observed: {"value": 5750, "unit": "rpm"}
